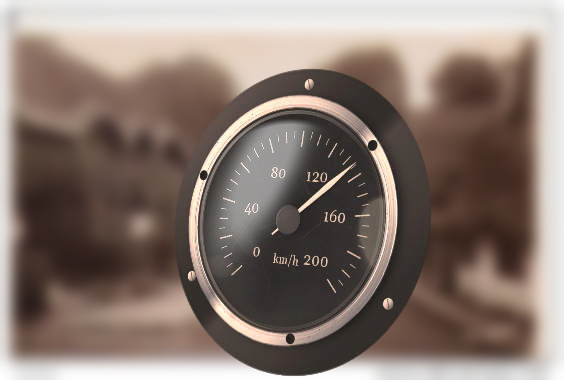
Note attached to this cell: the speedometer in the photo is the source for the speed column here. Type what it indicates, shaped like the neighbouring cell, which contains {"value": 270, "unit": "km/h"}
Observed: {"value": 135, "unit": "km/h"}
